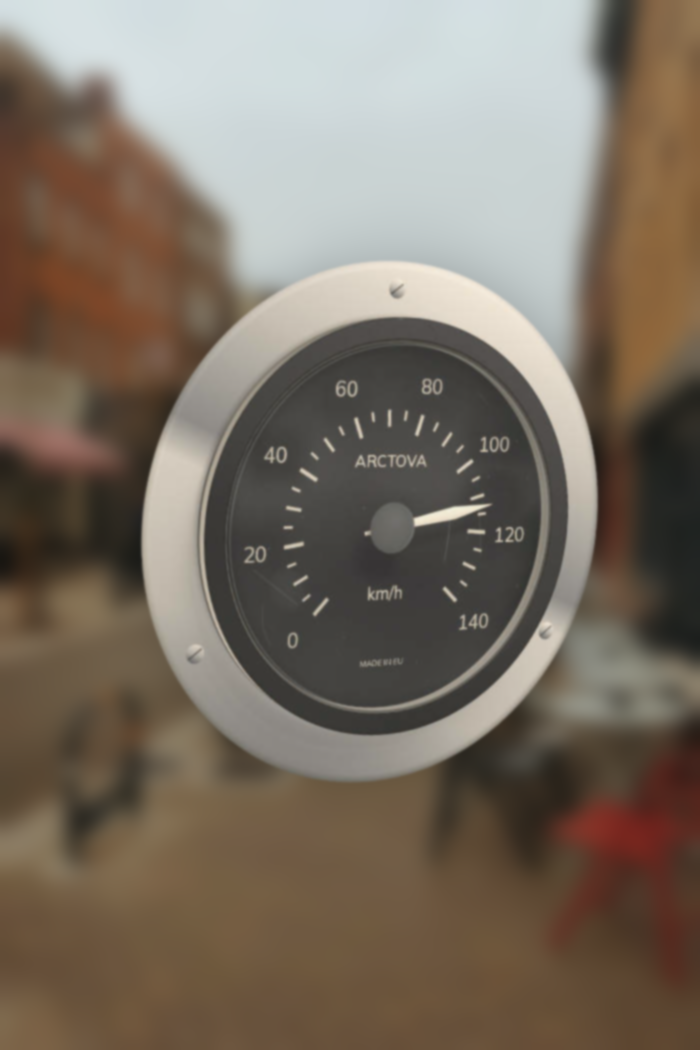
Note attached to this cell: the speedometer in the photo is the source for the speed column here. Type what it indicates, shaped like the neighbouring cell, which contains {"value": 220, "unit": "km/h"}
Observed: {"value": 112.5, "unit": "km/h"}
